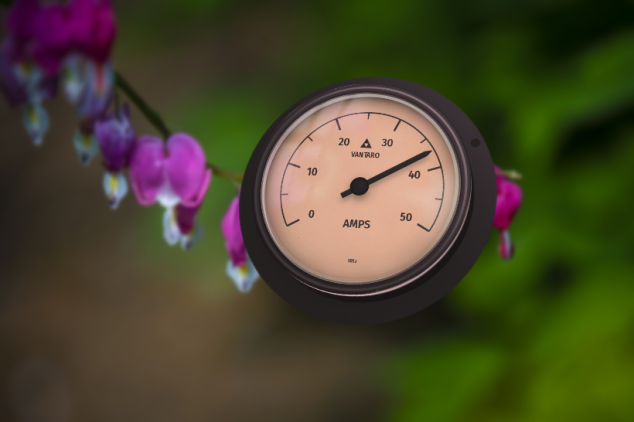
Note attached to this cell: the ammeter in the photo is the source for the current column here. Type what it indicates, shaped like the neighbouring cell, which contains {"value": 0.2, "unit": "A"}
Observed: {"value": 37.5, "unit": "A"}
